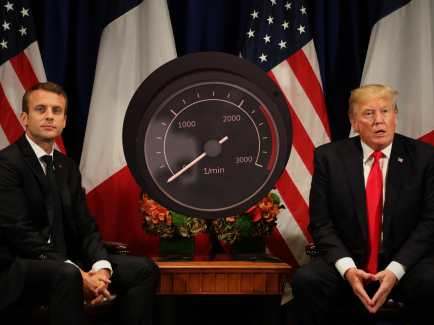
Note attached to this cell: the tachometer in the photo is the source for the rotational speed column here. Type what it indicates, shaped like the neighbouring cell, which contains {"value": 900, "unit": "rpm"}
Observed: {"value": 0, "unit": "rpm"}
